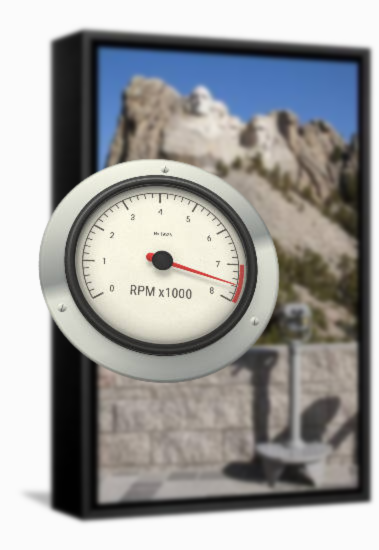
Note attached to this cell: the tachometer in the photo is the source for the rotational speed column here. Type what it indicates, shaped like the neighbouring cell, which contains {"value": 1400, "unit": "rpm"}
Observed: {"value": 7600, "unit": "rpm"}
